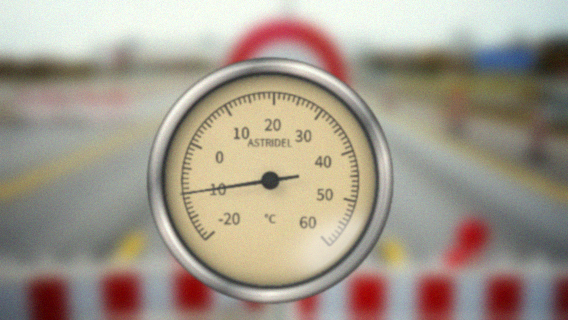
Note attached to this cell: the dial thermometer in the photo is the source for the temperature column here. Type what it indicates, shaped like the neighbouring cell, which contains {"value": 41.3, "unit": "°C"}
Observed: {"value": -10, "unit": "°C"}
